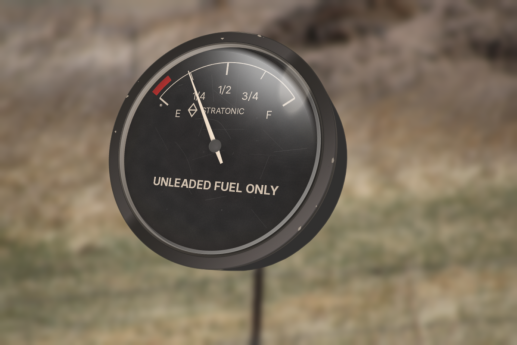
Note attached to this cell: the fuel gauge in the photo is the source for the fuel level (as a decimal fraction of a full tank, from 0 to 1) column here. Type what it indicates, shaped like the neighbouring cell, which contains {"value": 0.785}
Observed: {"value": 0.25}
